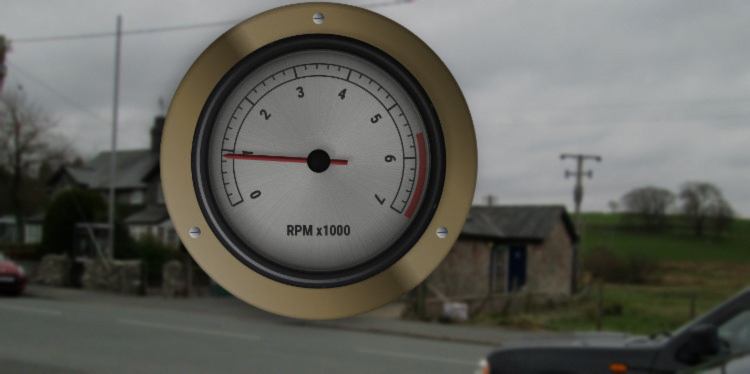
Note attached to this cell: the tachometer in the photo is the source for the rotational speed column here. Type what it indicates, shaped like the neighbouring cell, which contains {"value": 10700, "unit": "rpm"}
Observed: {"value": 900, "unit": "rpm"}
